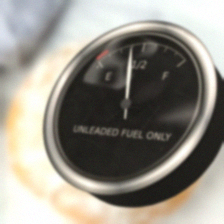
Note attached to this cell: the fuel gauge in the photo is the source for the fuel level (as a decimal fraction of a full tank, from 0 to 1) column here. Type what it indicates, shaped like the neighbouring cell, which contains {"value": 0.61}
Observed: {"value": 0.375}
